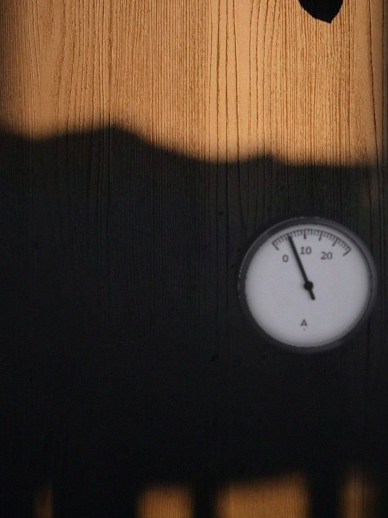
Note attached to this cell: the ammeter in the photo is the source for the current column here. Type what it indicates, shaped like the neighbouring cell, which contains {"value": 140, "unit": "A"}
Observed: {"value": 5, "unit": "A"}
